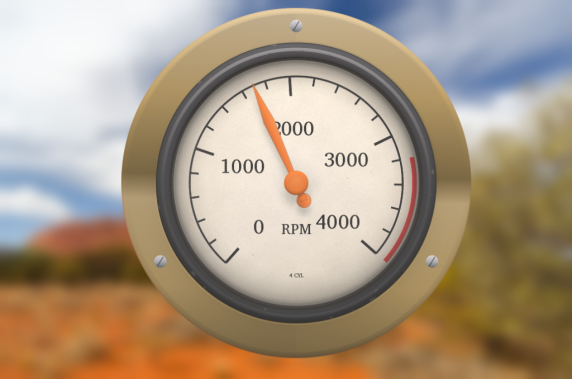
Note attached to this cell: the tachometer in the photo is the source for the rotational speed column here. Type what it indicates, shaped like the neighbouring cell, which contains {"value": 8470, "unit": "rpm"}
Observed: {"value": 1700, "unit": "rpm"}
